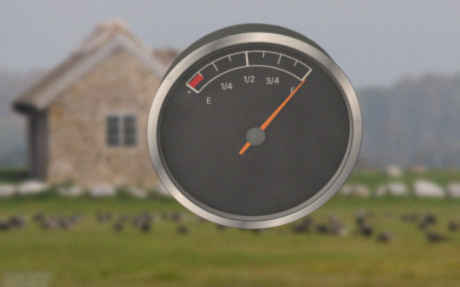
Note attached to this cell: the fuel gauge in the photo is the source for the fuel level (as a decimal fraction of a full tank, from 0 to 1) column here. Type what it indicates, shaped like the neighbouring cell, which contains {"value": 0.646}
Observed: {"value": 1}
